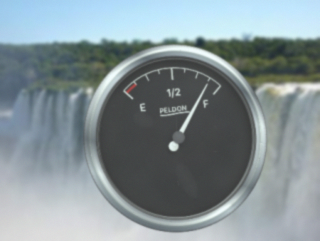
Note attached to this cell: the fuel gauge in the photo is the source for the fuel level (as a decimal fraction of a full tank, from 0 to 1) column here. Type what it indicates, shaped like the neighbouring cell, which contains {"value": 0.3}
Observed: {"value": 0.875}
